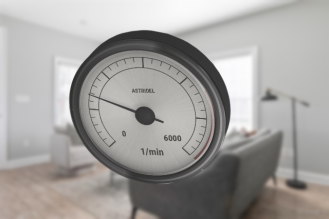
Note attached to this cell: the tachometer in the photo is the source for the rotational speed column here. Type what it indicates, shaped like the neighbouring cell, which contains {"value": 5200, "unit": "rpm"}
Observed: {"value": 1400, "unit": "rpm"}
